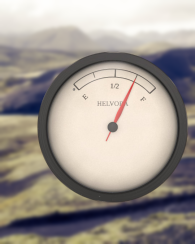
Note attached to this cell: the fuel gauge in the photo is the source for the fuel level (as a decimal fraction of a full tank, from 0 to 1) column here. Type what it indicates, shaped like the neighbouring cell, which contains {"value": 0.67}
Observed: {"value": 0.75}
